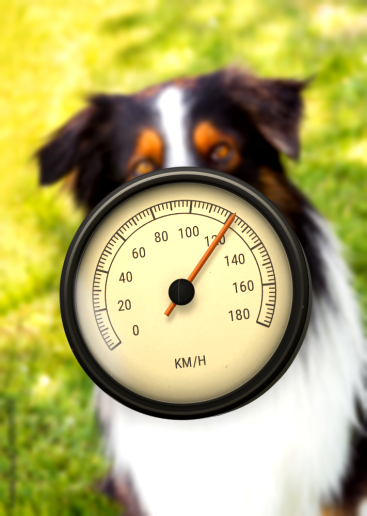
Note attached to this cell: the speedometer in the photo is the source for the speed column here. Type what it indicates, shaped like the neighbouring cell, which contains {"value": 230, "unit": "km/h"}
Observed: {"value": 122, "unit": "km/h"}
